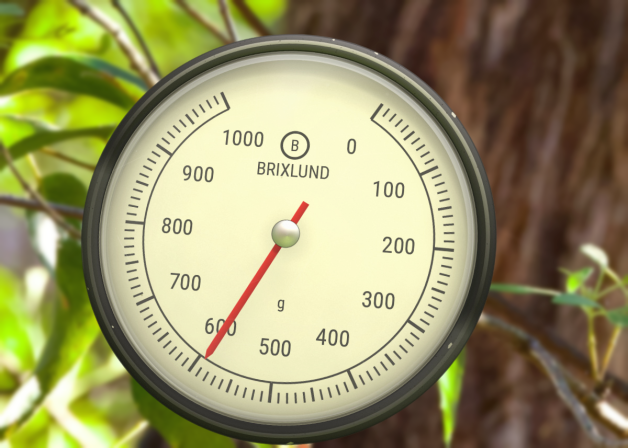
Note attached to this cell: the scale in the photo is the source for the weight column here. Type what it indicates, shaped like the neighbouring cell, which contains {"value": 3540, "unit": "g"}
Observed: {"value": 590, "unit": "g"}
